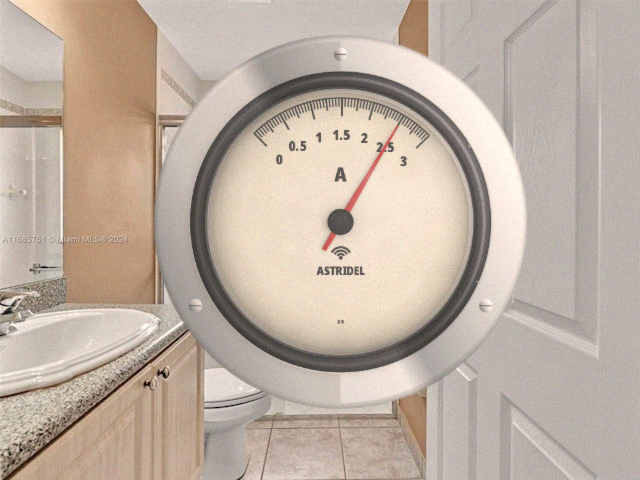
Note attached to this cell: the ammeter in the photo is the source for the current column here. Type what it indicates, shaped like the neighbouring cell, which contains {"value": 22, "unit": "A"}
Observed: {"value": 2.5, "unit": "A"}
